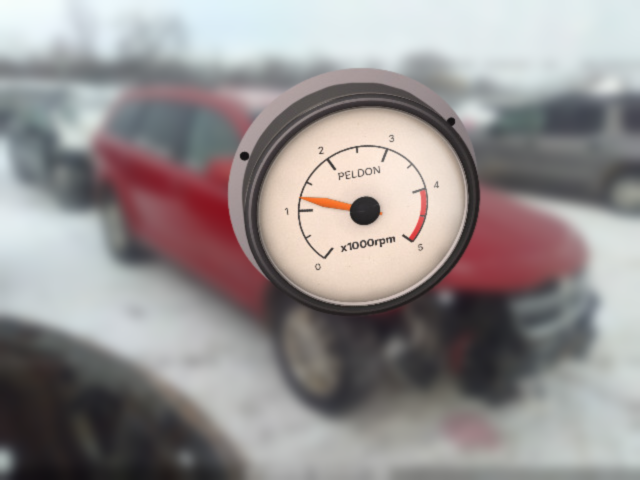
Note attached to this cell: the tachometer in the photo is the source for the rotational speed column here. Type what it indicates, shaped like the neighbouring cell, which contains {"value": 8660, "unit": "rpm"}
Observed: {"value": 1250, "unit": "rpm"}
